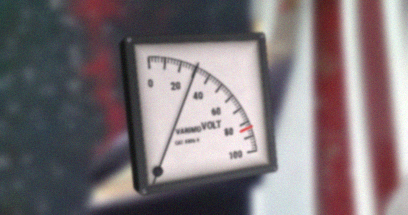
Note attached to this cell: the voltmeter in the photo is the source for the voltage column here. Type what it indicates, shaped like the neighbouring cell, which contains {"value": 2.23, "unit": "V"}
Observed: {"value": 30, "unit": "V"}
